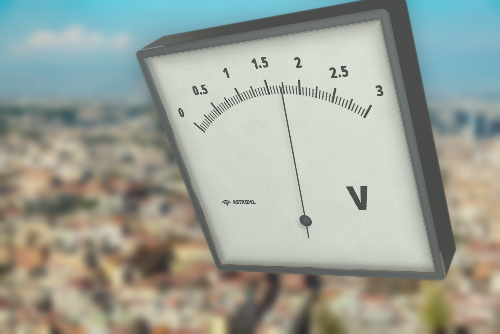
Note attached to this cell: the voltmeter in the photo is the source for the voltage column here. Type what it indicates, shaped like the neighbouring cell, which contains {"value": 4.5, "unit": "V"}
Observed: {"value": 1.75, "unit": "V"}
